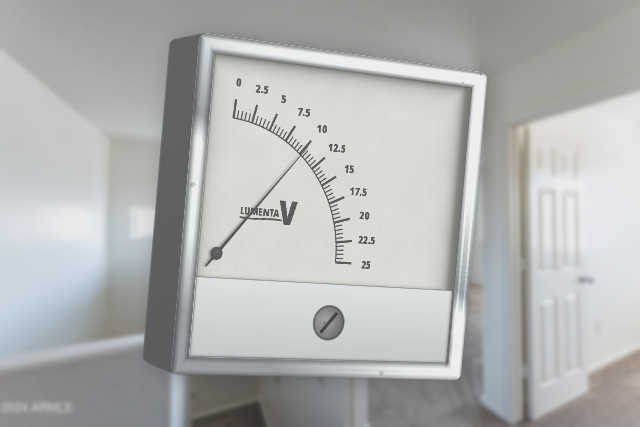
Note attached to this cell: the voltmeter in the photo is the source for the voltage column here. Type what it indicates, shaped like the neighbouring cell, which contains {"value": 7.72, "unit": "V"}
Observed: {"value": 10, "unit": "V"}
